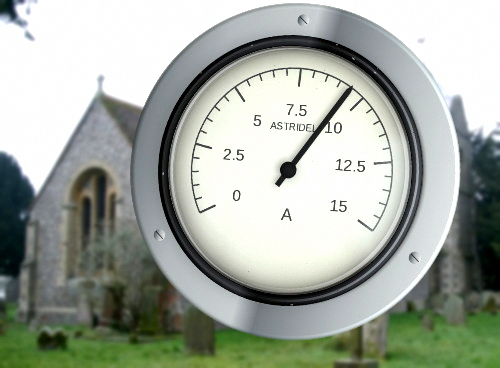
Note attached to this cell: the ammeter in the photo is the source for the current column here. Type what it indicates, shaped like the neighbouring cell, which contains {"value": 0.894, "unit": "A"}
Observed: {"value": 9.5, "unit": "A"}
